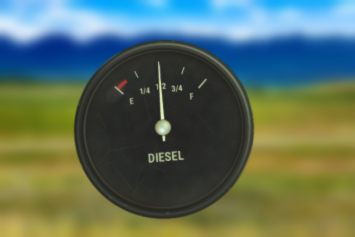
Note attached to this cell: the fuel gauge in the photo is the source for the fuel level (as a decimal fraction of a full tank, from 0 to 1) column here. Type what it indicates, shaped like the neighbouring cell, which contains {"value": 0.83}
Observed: {"value": 0.5}
